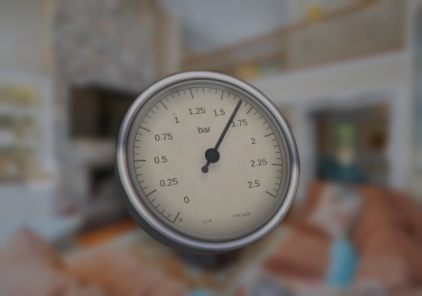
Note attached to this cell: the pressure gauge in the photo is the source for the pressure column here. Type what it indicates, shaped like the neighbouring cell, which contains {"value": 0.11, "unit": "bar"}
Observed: {"value": 1.65, "unit": "bar"}
